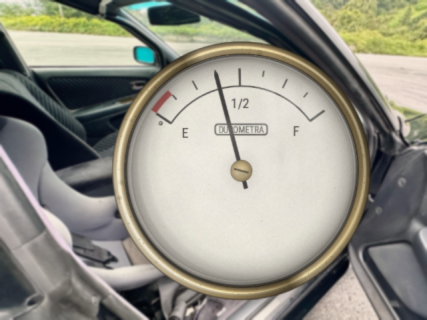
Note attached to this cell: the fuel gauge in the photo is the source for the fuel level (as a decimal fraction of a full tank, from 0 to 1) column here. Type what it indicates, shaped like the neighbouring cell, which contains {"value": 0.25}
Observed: {"value": 0.375}
